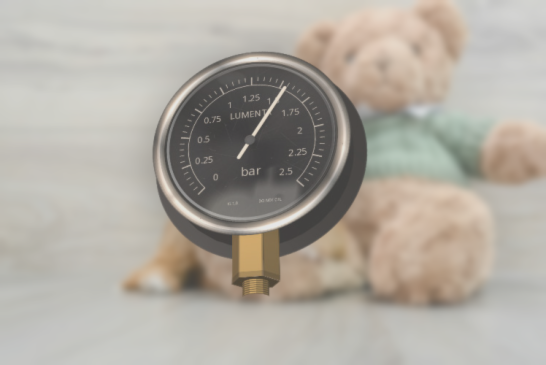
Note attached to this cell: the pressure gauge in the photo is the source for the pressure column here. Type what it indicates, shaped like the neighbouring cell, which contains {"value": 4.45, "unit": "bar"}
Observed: {"value": 1.55, "unit": "bar"}
